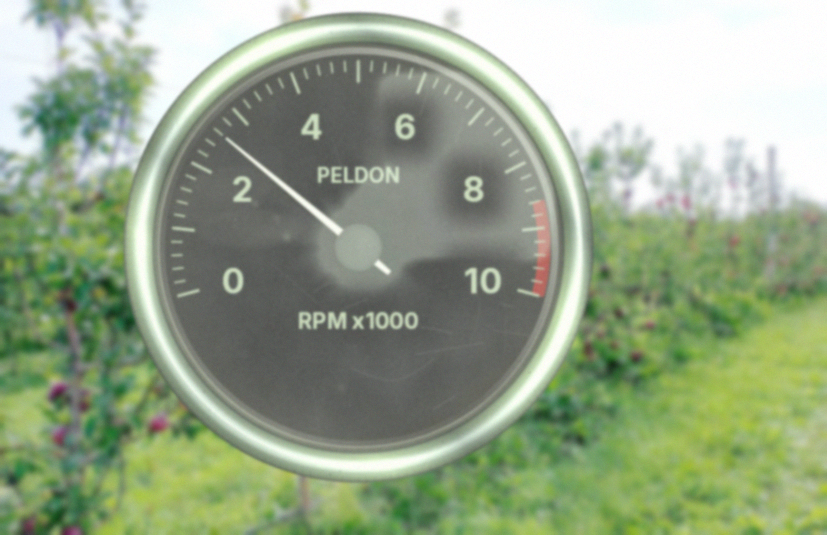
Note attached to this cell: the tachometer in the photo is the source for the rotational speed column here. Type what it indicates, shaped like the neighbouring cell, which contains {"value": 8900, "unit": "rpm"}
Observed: {"value": 2600, "unit": "rpm"}
